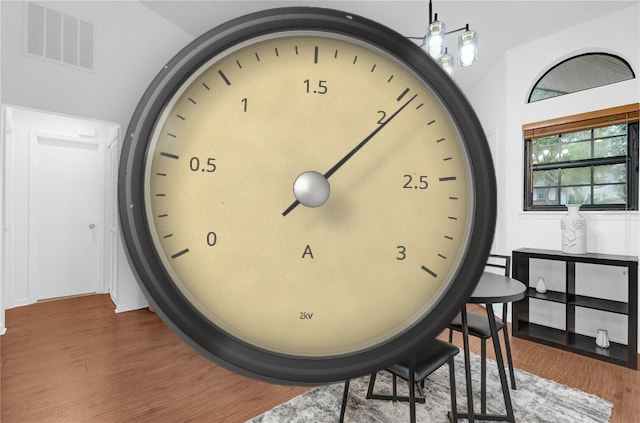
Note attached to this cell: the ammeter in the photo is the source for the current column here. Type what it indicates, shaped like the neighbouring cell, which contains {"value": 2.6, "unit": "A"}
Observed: {"value": 2.05, "unit": "A"}
